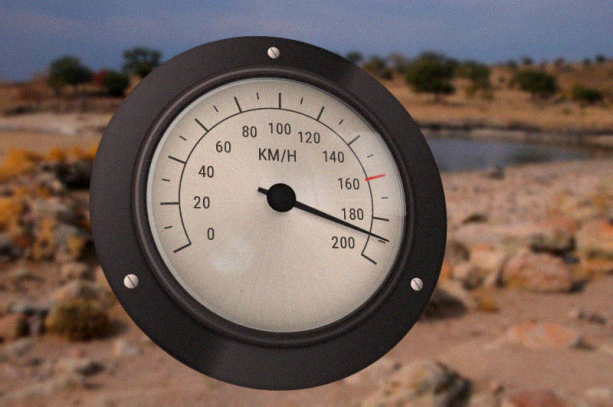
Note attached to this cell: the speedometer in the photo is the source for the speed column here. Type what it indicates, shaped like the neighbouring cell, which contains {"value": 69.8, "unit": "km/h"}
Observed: {"value": 190, "unit": "km/h"}
